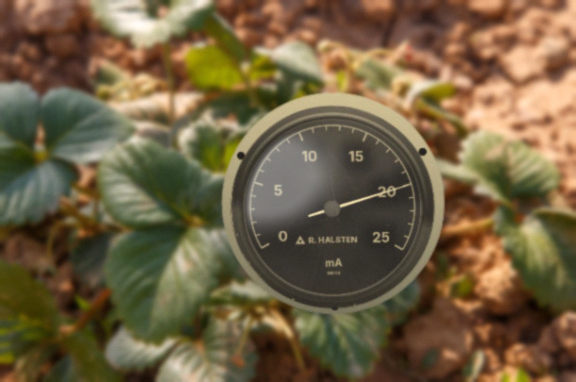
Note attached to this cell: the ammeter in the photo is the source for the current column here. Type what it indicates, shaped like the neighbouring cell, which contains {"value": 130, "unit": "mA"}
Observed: {"value": 20, "unit": "mA"}
